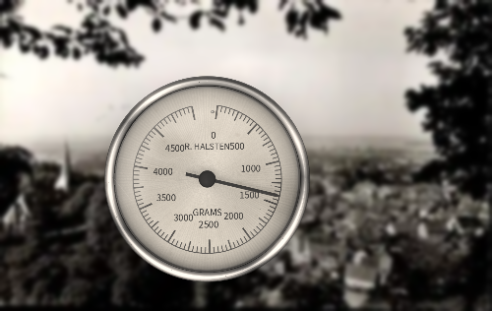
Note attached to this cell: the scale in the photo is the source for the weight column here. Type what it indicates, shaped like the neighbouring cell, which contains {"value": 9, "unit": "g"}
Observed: {"value": 1400, "unit": "g"}
